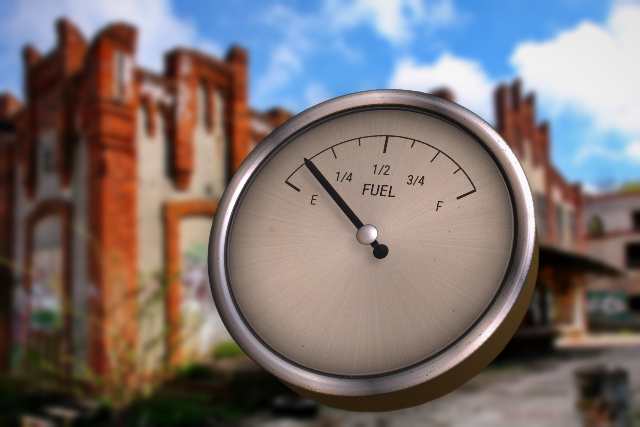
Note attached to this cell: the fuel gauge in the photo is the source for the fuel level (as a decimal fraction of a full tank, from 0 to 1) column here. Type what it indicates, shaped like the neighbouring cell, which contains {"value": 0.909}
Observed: {"value": 0.125}
